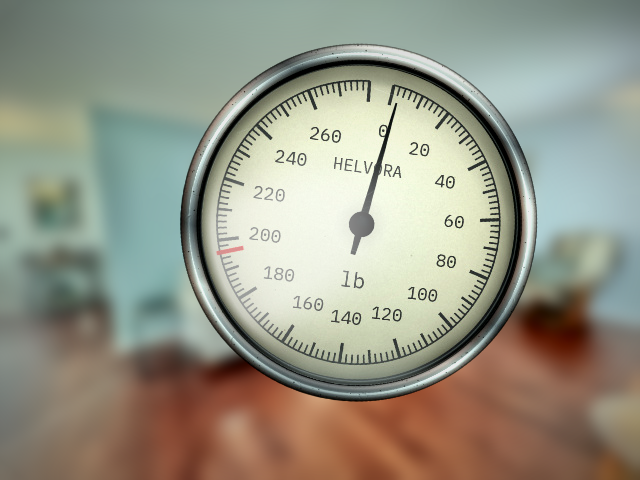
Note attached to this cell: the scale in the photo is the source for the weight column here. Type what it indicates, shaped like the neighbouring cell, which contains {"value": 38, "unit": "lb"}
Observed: {"value": 2, "unit": "lb"}
